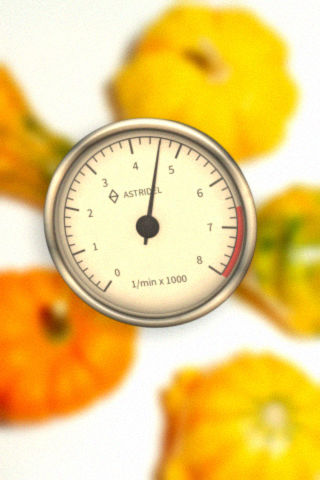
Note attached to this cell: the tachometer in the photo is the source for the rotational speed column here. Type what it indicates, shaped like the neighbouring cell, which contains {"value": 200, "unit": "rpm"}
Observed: {"value": 4600, "unit": "rpm"}
